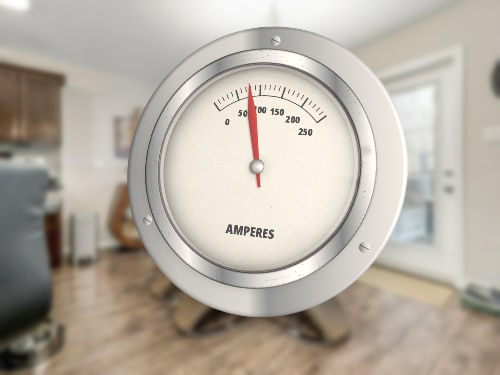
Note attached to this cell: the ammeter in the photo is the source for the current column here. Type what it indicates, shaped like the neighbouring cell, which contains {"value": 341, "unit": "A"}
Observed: {"value": 80, "unit": "A"}
